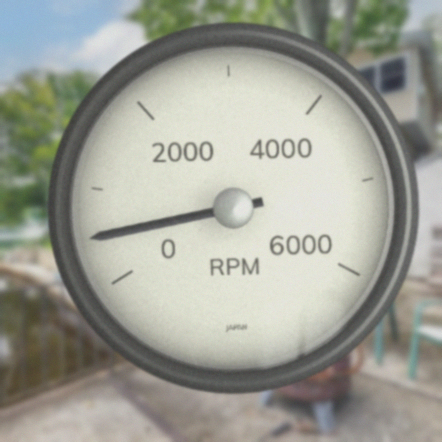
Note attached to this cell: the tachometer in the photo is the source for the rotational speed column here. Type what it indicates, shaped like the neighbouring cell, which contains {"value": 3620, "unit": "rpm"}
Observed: {"value": 500, "unit": "rpm"}
